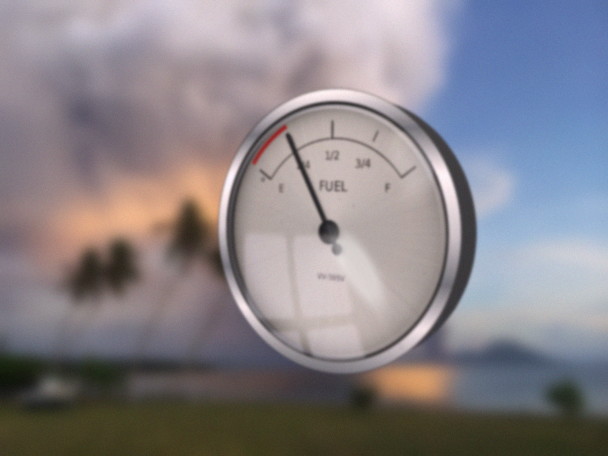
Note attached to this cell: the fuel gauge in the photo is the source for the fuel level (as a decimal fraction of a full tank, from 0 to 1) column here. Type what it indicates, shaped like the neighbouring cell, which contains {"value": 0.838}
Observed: {"value": 0.25}
